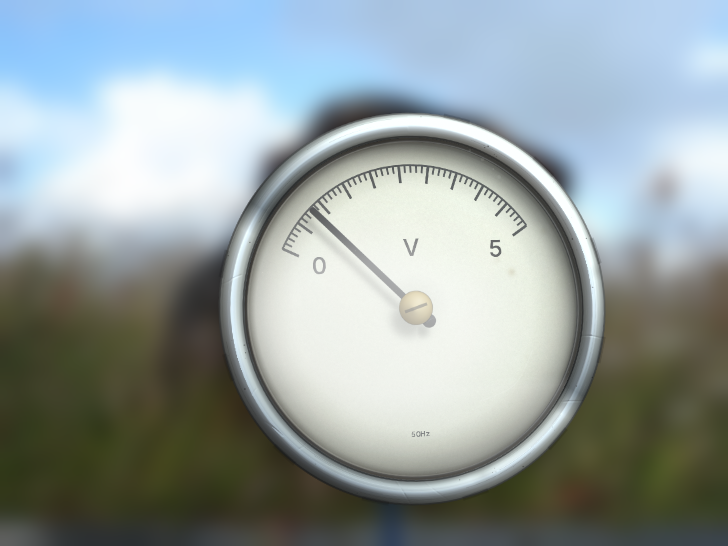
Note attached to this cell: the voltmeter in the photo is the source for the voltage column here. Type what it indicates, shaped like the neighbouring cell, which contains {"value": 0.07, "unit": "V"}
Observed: {"value": 0.8, "unit": "V"}
